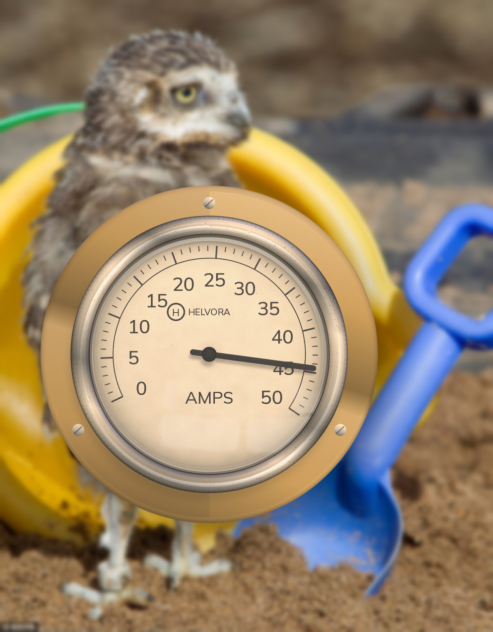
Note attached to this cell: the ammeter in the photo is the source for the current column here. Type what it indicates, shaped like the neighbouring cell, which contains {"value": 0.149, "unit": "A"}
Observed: {"value": 44.5, "unit": "A"}
